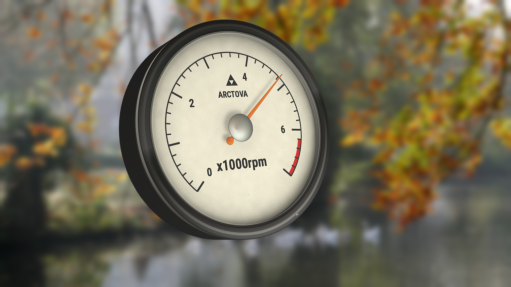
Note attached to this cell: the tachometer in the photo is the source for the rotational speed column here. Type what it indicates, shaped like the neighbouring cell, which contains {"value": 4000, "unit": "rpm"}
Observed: {"value": 4800, "unit": "rpm"}
